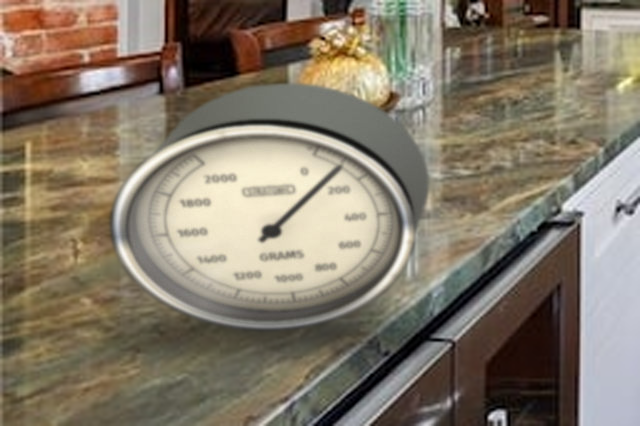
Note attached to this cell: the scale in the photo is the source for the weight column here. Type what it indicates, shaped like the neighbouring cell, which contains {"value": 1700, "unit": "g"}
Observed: {"value": 100, "unit": "g"}
